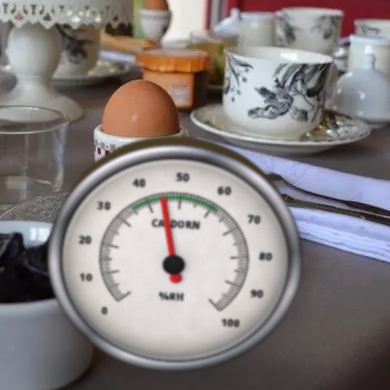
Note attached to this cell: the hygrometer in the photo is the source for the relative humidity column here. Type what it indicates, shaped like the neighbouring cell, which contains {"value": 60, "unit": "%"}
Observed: {"value": 45, "unit": "%"}
